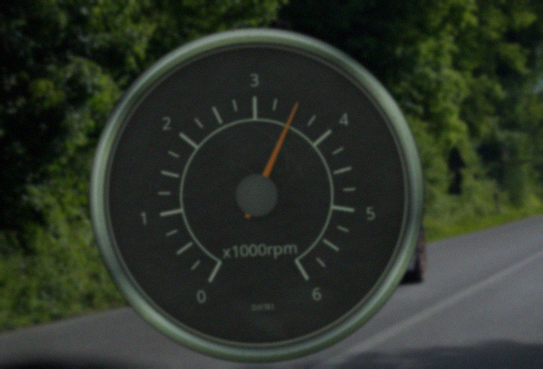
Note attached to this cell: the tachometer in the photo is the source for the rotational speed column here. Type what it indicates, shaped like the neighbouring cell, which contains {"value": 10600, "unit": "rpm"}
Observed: {"value": 3500, "unit": "rpm"}
